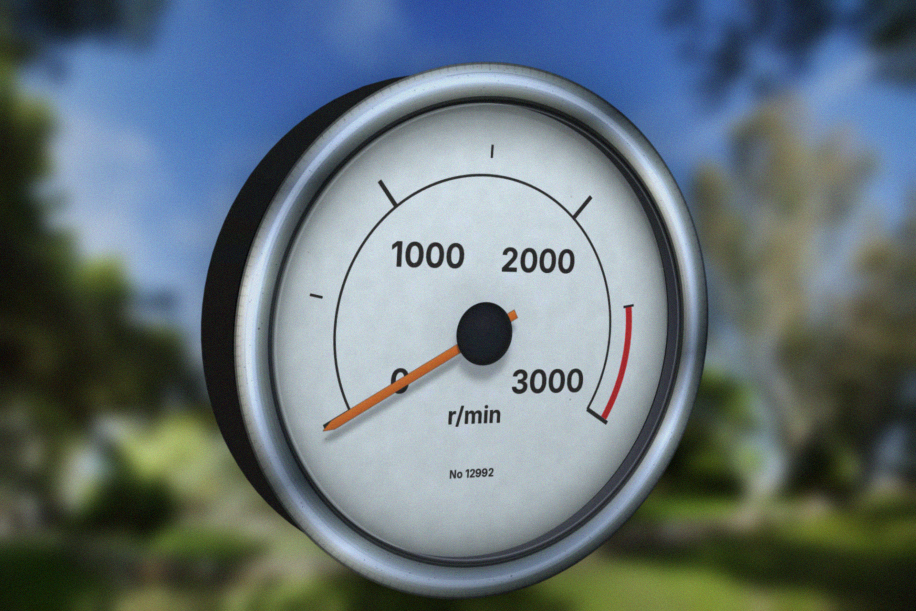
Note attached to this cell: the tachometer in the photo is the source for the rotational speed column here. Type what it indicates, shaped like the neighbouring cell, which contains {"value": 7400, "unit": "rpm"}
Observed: {"value": 0, "unit": "rpm"}
